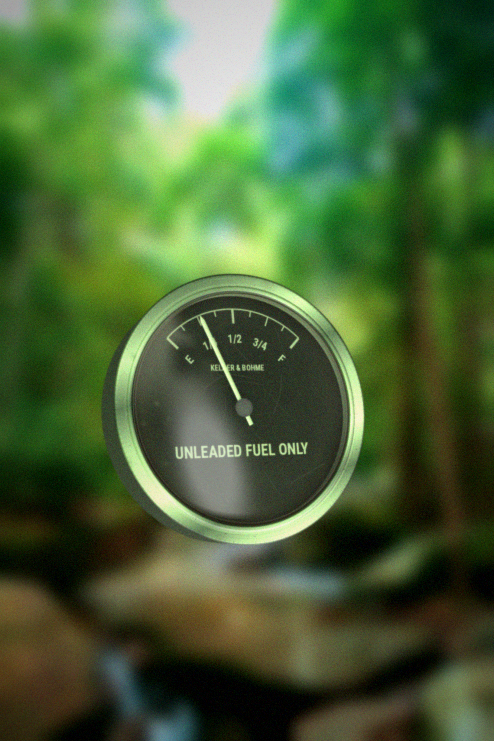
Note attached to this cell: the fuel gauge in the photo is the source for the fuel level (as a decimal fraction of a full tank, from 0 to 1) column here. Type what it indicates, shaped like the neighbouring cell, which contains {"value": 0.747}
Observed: {"value": 0.25}
